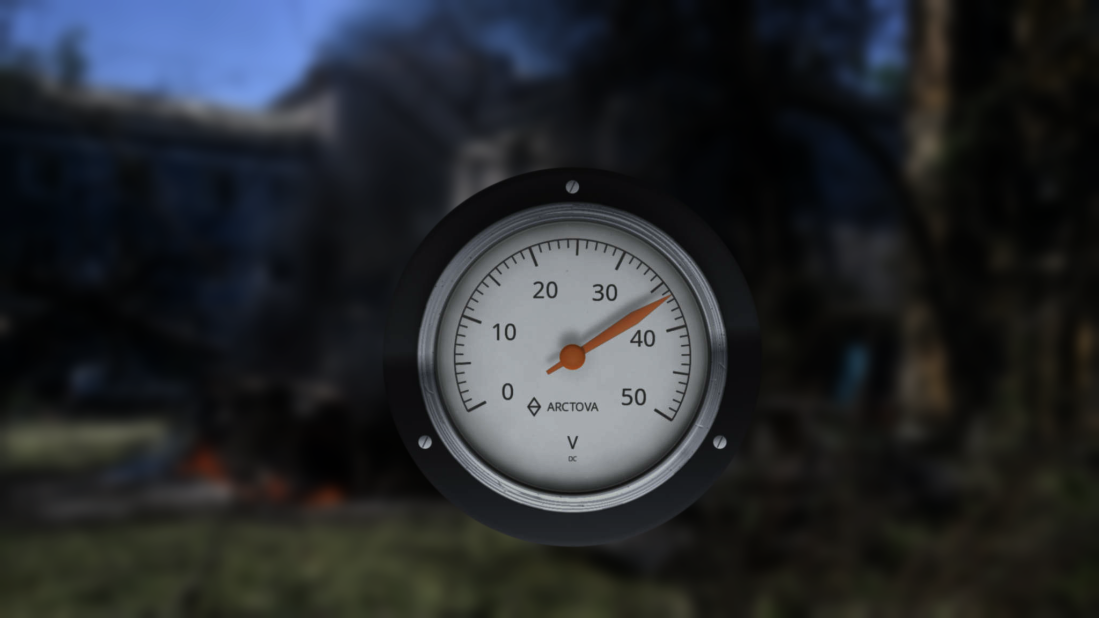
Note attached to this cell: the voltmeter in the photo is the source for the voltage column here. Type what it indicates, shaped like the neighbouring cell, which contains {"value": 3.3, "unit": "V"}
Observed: {"value": 36.5, "unit": "V"}
